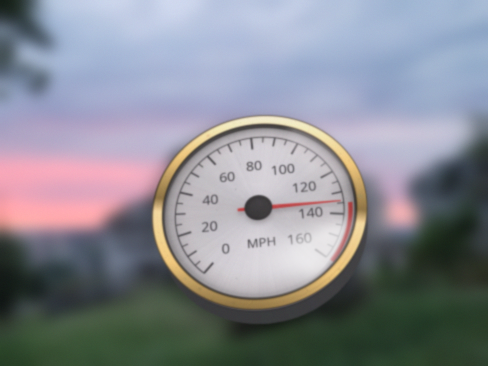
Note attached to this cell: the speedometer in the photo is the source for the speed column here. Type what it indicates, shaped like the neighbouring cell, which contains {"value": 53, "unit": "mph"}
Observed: {"value": 135, "unit": "mph"}
